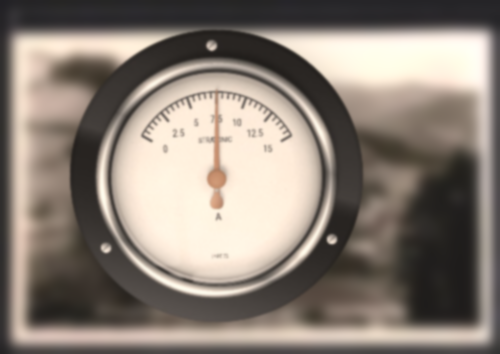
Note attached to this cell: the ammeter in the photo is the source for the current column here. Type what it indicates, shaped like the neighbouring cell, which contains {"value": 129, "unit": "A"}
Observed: {"value": 7.5, "unit": "A"}
